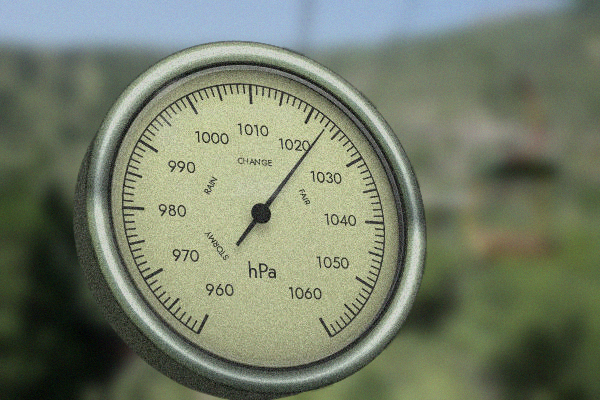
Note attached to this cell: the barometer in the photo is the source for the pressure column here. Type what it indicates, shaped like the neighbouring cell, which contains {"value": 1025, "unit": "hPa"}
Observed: {"value": 1023, "unit": "hPa"}
